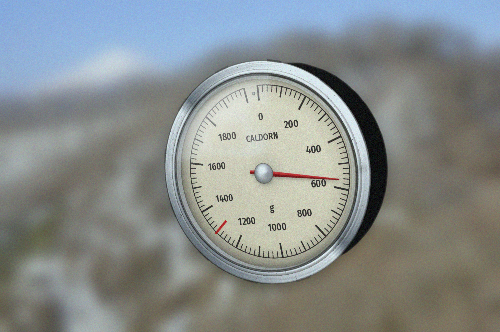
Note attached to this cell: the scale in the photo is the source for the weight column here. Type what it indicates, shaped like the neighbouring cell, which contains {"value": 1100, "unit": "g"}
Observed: {"value": 560, "unit": "g"}
